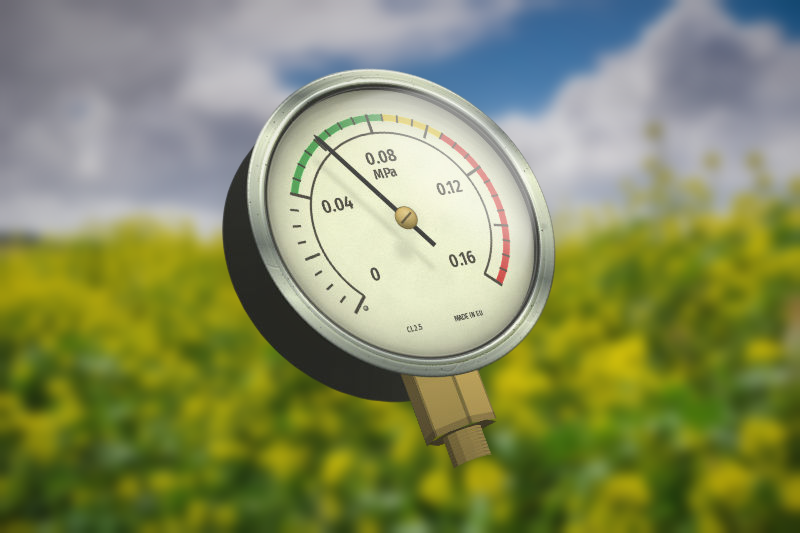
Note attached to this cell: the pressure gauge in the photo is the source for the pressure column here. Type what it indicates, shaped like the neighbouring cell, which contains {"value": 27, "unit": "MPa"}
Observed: {"value": 0.06, "unit": "MPa"}
